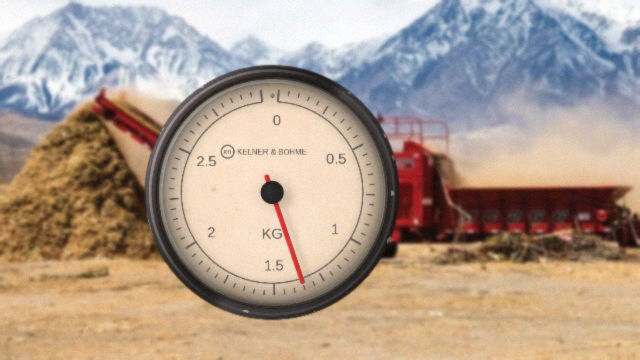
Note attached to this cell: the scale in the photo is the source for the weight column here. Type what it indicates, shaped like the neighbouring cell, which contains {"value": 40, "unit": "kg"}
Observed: {"value": 1.35, "unit": "kg"}
